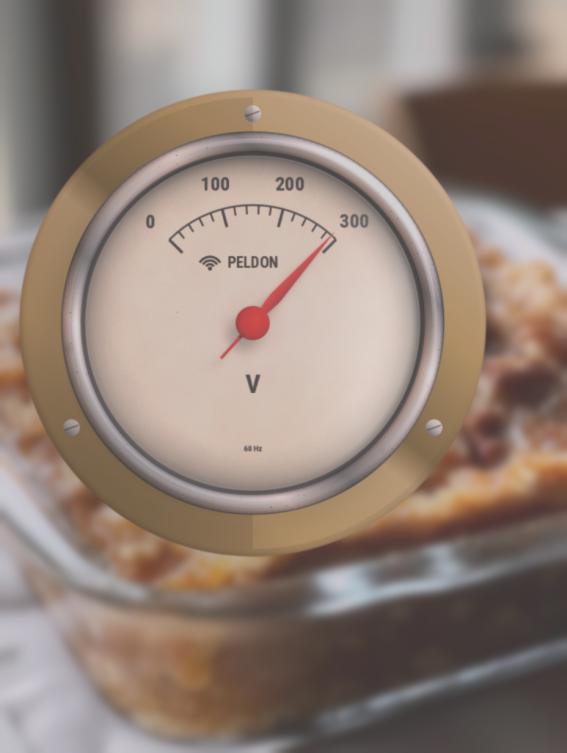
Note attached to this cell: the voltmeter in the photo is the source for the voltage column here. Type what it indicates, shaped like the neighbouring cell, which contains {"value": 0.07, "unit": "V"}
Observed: {"value": 290, "unit": "V"}
